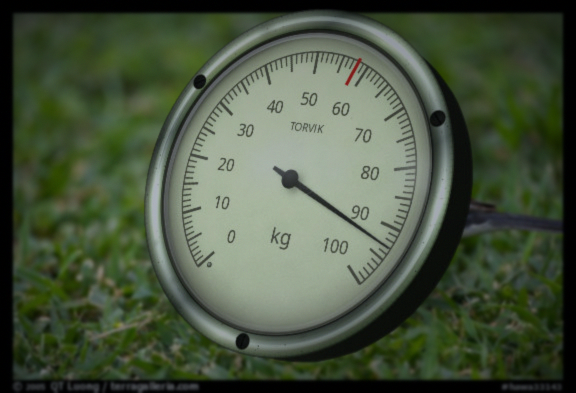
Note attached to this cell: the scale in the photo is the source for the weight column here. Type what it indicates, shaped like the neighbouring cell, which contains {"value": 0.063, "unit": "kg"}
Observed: {"value": 93, "unit": "kg"}
